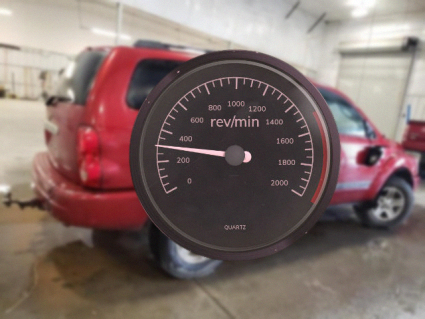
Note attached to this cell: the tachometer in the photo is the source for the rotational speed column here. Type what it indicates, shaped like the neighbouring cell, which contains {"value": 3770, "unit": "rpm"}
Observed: {"value": 300, "unit": "rpm"}
